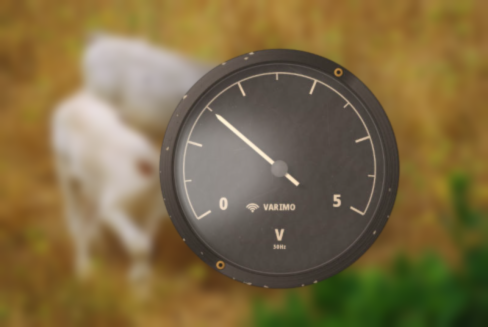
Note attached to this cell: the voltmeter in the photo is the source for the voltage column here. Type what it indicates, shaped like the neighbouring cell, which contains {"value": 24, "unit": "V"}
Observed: {"value": 1.5, "unit": "V"}
